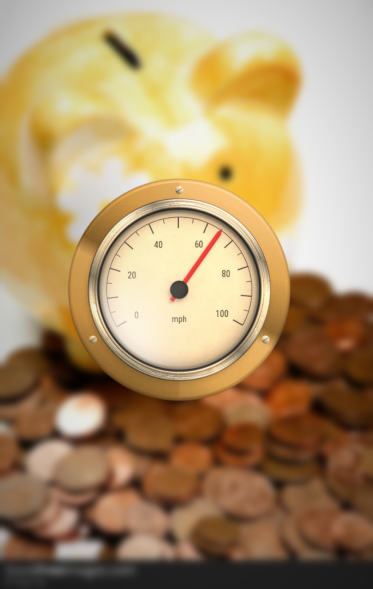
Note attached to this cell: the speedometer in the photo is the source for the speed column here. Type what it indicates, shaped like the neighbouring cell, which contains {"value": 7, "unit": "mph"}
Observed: {"value": 65, "unit": "mph"}
